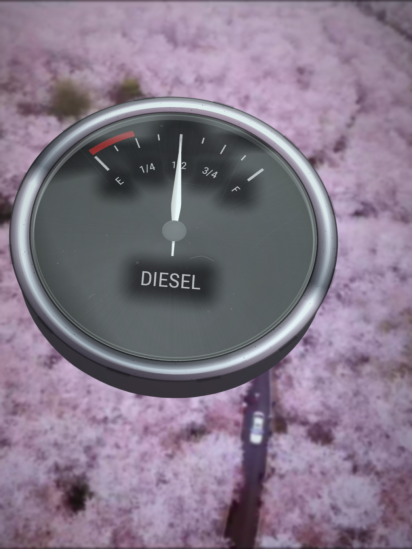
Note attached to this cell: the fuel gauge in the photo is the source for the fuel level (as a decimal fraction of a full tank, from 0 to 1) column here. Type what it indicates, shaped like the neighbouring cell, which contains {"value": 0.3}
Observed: {"value": 0.5}
